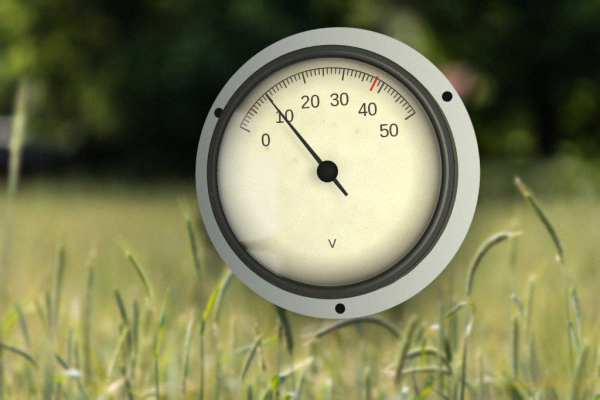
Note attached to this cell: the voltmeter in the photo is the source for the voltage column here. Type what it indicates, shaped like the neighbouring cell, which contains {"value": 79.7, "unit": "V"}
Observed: {"value": 10, "unit": "V"}
